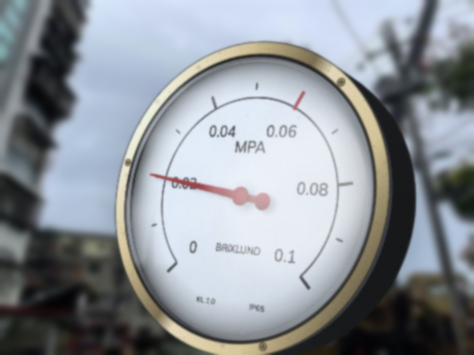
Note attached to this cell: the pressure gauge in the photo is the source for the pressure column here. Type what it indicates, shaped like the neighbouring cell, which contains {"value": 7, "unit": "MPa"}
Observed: {"value": 0.02, "unit": "MPa"}
